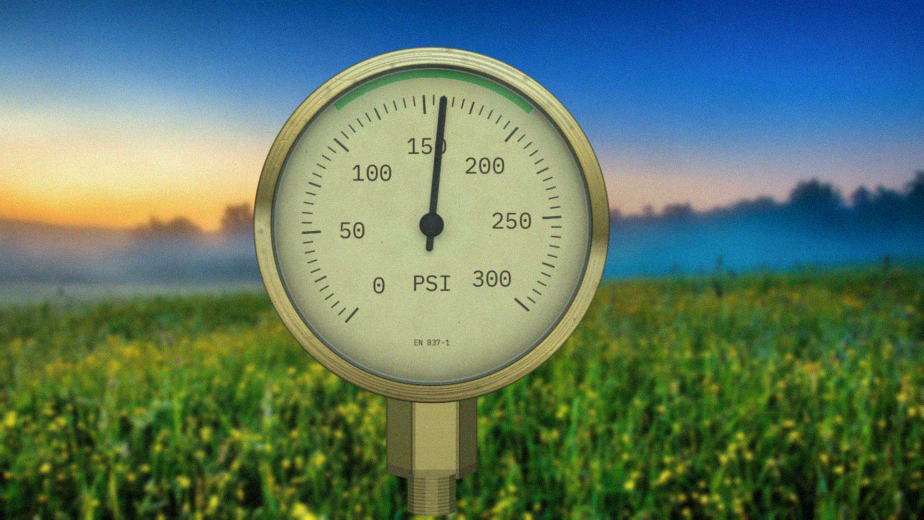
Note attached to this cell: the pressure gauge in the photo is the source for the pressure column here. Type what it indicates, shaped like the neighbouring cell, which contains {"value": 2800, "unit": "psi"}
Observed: {"value": 160, "unit": "psi"}
